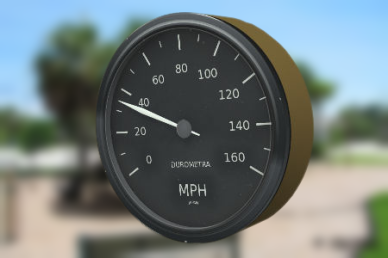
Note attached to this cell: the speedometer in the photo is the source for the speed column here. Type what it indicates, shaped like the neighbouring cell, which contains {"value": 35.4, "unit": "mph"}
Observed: {"value": 35, "unit": "mph"}
